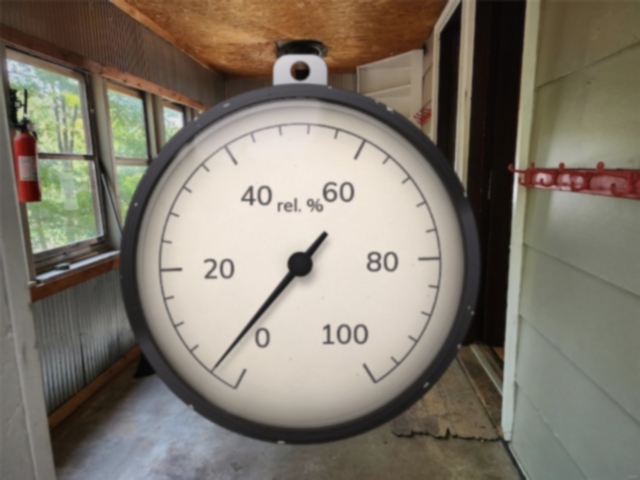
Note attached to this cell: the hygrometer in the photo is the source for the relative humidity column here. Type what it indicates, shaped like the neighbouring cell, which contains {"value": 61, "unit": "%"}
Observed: {"value": 4, "unit": "%"}
